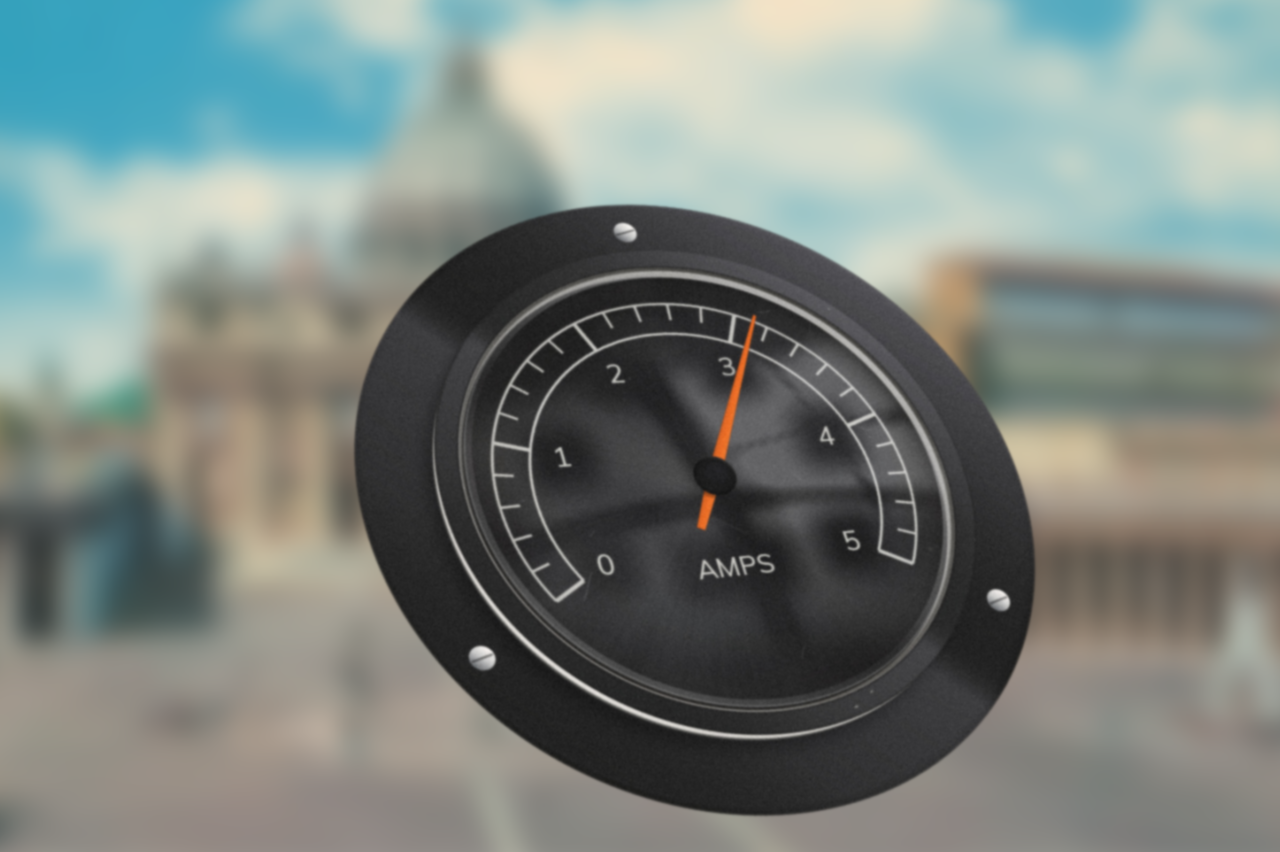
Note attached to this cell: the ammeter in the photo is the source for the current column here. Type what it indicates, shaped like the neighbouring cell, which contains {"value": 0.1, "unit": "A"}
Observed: {"value": 3.1, "unit": "A"}
